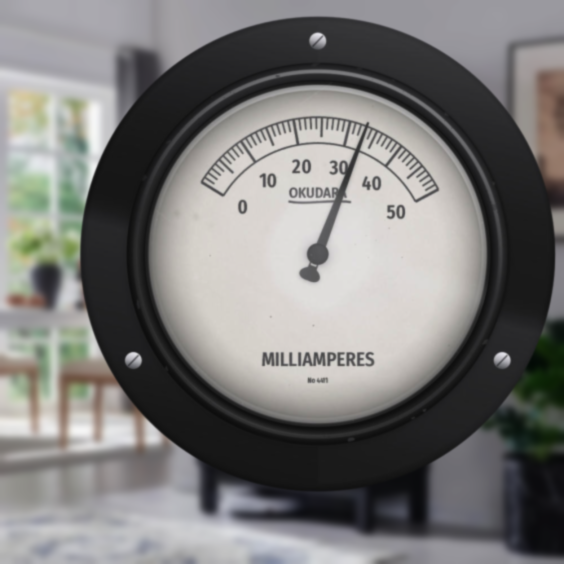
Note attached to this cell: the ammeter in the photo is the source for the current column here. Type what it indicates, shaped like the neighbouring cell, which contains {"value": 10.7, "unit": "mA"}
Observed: {"value": 33, "unit": "mA"}
